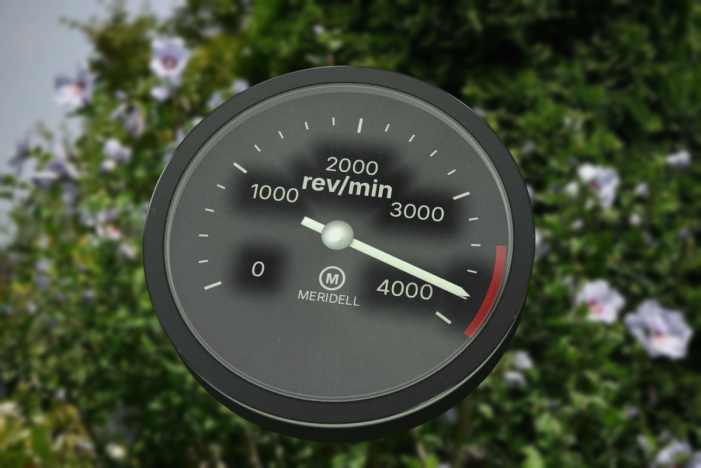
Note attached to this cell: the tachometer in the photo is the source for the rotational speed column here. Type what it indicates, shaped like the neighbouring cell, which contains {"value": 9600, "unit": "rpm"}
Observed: {"value": 3800, "unit": "rpm"}
